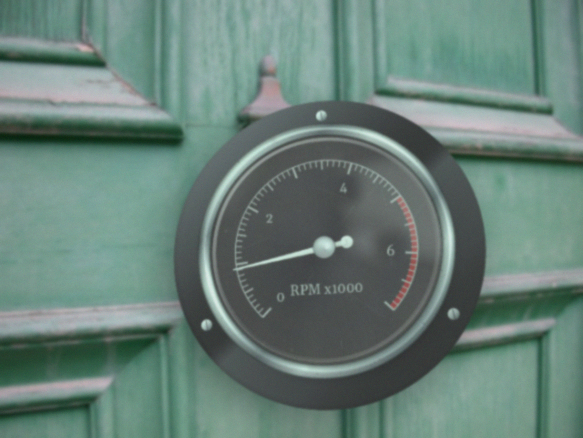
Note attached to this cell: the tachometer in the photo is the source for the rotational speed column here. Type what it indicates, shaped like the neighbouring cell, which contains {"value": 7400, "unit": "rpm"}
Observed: {"value": 900, "unit": "rpm"}
